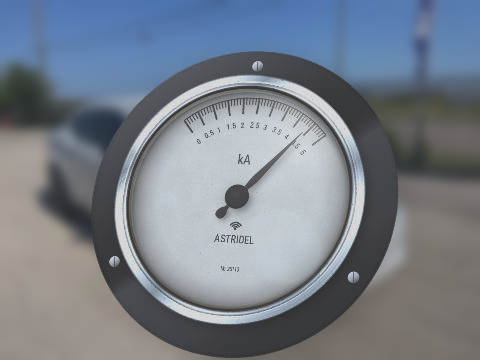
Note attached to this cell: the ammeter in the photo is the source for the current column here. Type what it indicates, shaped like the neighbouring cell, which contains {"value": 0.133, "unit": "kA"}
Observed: {"value": 4.5, "unit": "kA"}
